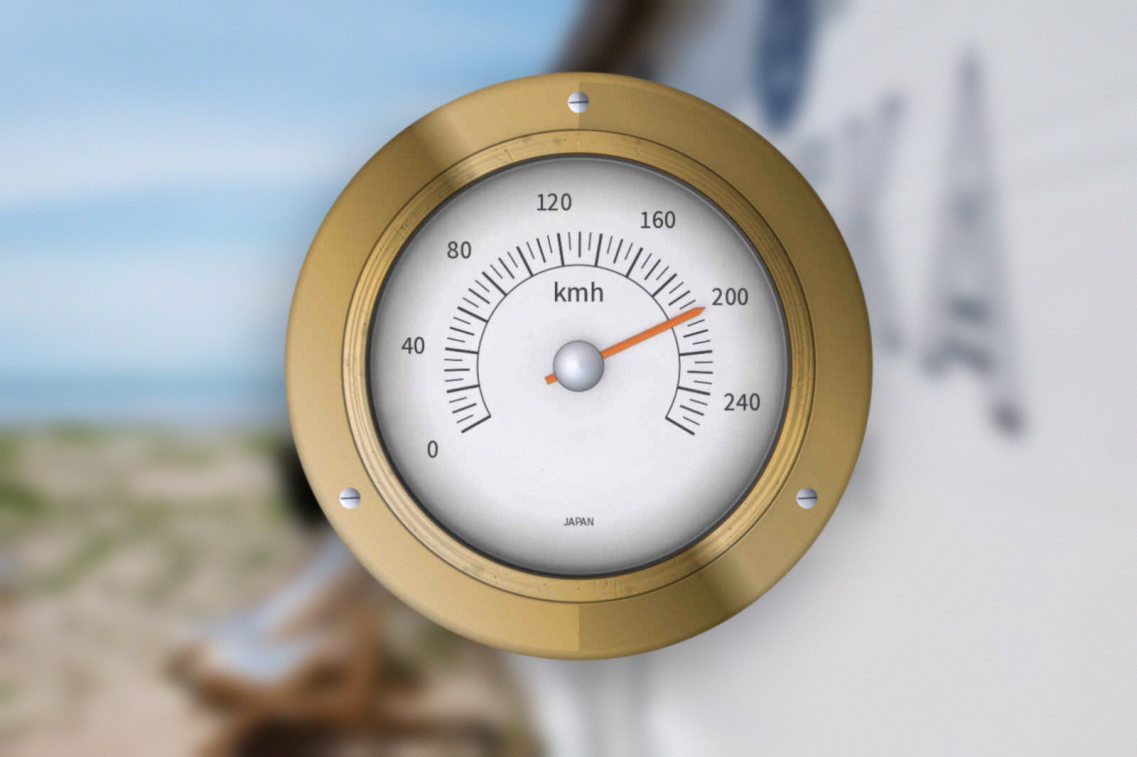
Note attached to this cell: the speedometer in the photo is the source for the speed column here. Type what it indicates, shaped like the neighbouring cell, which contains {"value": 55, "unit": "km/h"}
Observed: {"value": 200, "unit": "km/h"}
